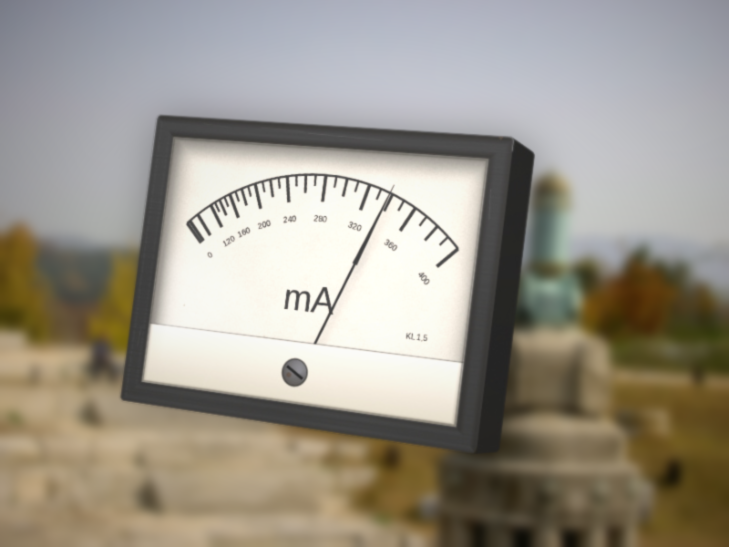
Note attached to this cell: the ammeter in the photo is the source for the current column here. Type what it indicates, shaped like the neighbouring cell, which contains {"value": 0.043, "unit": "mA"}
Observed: {"value": 340, "unit": "mA"}
